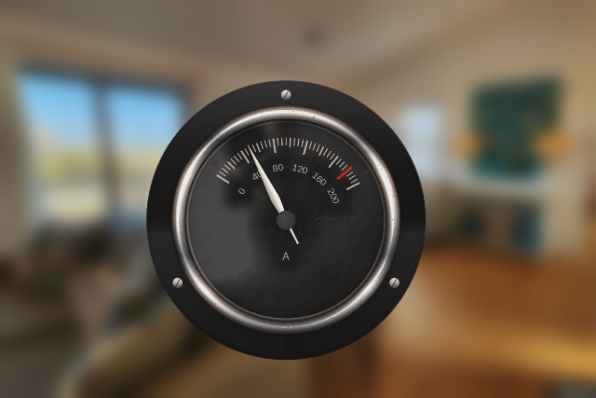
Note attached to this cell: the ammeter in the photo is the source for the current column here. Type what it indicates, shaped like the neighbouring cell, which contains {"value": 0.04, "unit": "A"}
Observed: {"value": 50, "unit": "A"}
